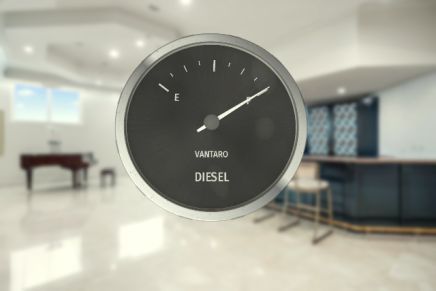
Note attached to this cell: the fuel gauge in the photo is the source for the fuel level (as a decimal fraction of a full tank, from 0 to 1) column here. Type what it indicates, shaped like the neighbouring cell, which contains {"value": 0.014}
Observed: {"value": 1}
